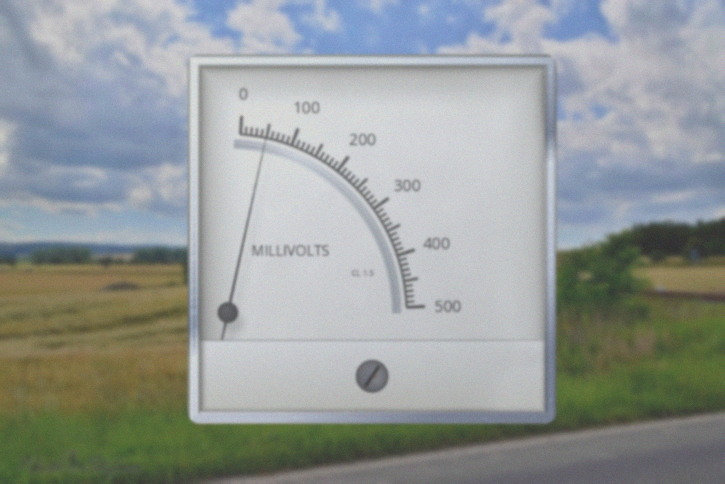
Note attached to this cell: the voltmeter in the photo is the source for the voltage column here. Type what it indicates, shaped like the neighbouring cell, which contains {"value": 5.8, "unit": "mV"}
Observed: {"value": 50, "unit": "mV"}
